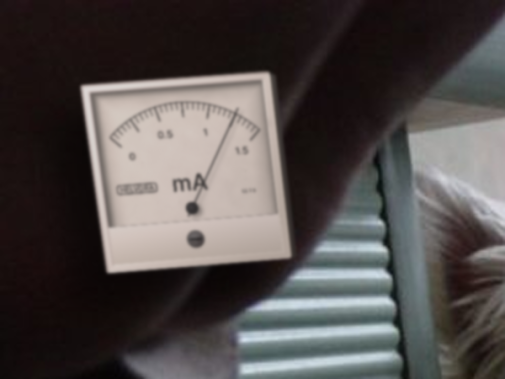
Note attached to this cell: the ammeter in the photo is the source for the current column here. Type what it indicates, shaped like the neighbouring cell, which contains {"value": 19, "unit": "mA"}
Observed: {"value": 1.25, "unit": "mA"}
